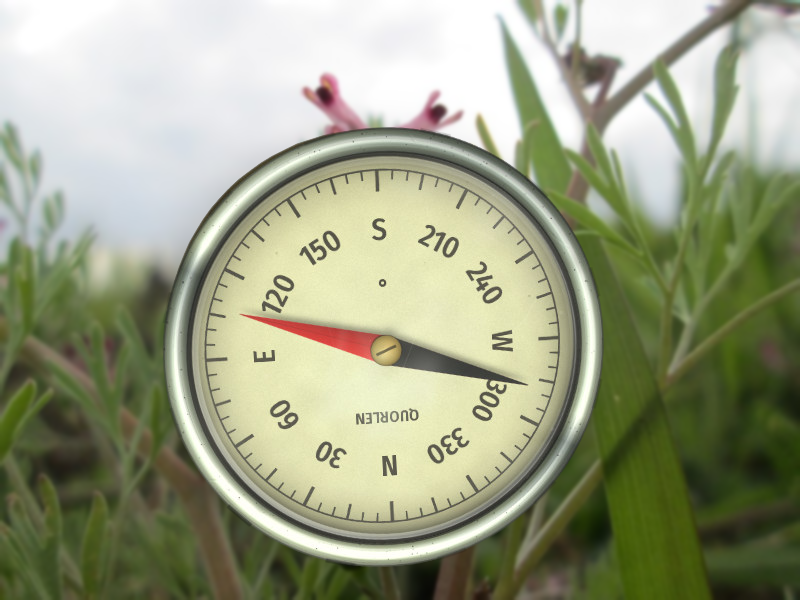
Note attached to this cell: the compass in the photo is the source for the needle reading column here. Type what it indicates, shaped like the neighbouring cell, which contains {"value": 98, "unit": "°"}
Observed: {"value": 107.5, "unit": "°"}
